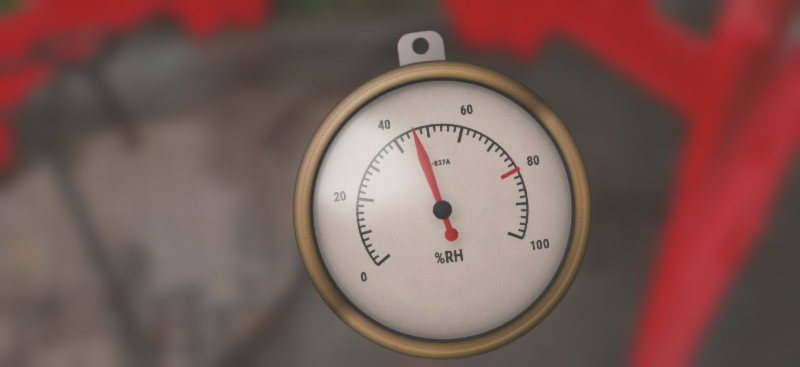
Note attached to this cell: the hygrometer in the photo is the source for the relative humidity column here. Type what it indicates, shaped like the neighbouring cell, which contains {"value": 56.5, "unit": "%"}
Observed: {"value": 46, "unit": "%"}
